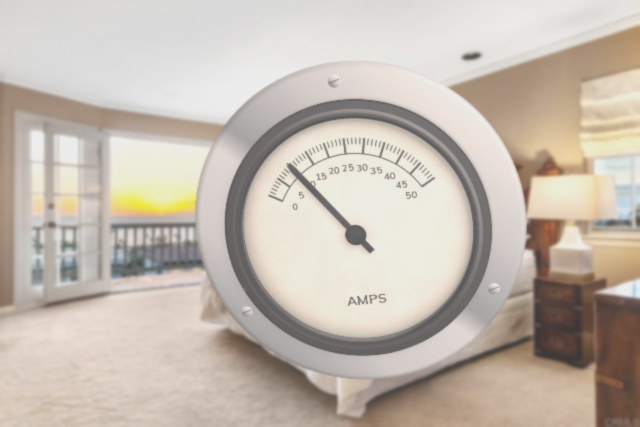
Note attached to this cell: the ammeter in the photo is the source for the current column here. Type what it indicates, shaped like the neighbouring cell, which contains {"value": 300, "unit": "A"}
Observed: {"value": 10, "unit": "A"}
